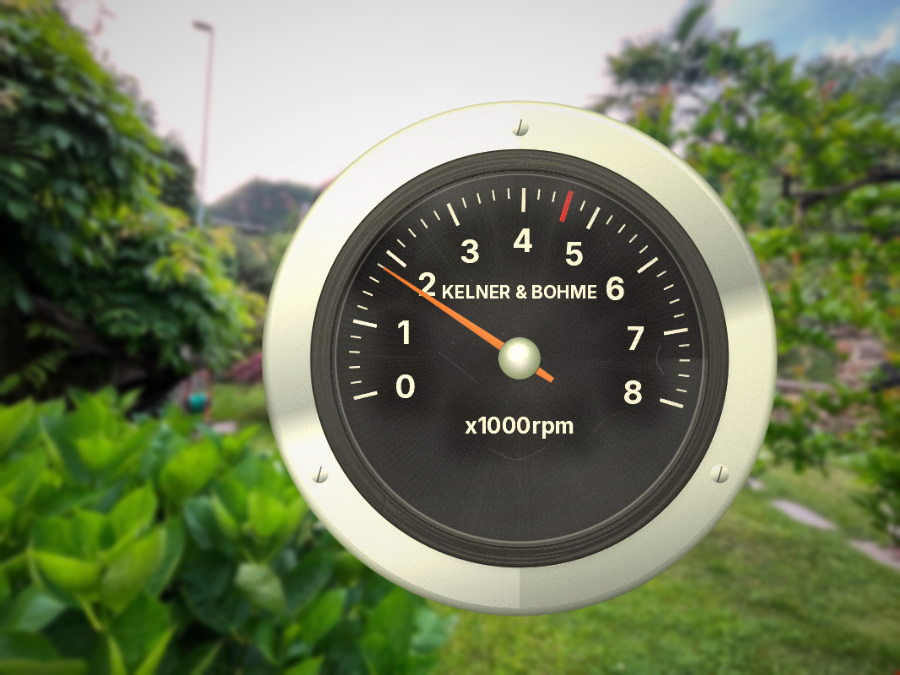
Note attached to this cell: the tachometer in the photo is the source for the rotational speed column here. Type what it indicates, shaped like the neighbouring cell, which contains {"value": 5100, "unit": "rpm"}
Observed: {"value": 1800, "unit": "rpm"}
